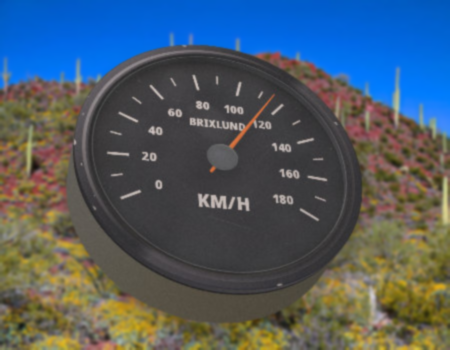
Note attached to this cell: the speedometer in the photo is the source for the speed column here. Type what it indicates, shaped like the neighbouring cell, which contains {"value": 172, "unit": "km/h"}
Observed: {"value": 115, "unit": "km/h"}
